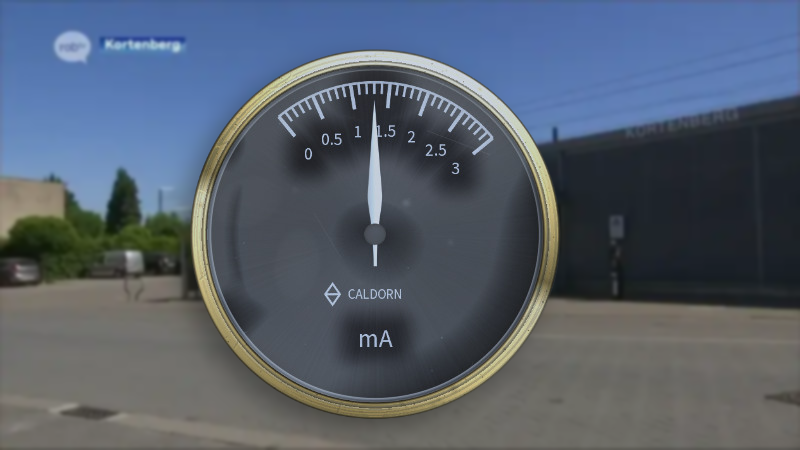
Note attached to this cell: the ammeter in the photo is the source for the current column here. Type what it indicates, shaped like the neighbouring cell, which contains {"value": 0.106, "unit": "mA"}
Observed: {"value": 1.3, "unit": "mA"}
